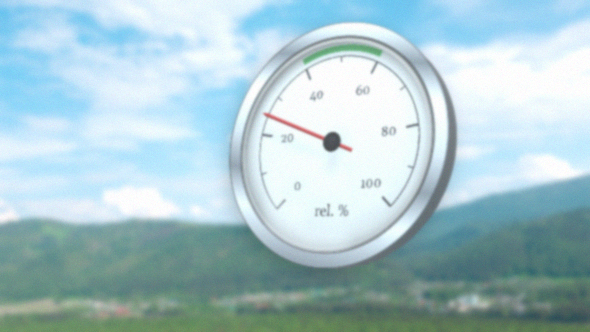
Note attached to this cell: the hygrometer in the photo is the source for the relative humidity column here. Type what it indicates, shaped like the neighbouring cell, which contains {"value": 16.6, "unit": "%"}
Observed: {"value": 25, "unit": "%"}
